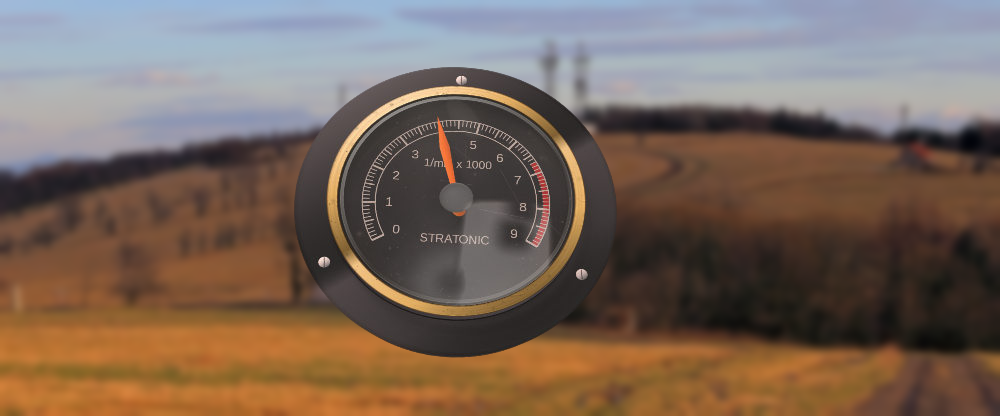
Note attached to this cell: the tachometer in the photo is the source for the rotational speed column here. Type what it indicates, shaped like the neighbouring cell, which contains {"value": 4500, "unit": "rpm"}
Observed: {"value": 4000, "unit": "rpm"}
